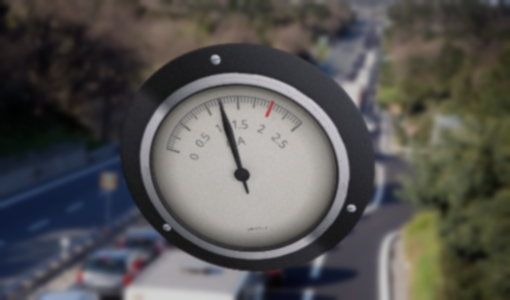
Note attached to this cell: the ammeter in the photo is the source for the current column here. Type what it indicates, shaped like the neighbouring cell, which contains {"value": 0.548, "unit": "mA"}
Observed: {"value": 1.25, "unit": "mA"}
